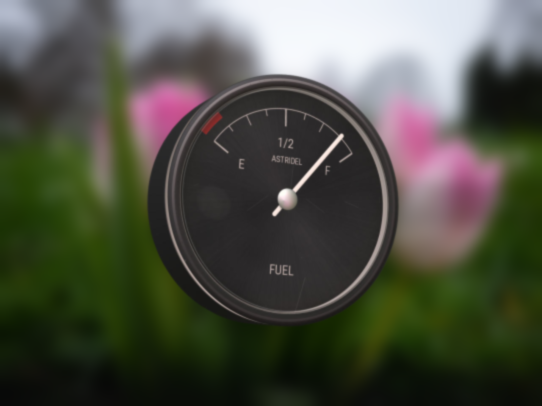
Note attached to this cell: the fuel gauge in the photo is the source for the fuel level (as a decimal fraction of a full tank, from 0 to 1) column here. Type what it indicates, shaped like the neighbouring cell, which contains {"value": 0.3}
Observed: {"value": 0.875}
